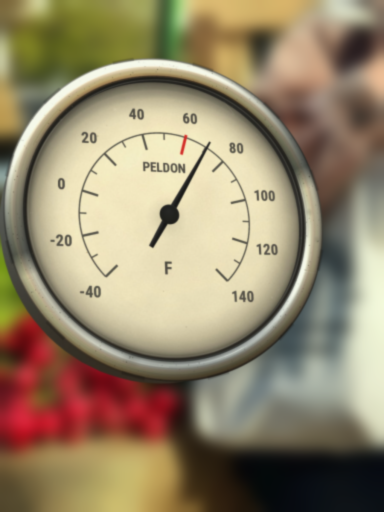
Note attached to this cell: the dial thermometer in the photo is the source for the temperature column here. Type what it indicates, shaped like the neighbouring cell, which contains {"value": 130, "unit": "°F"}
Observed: {"value": 70, "unit": "°F"}
